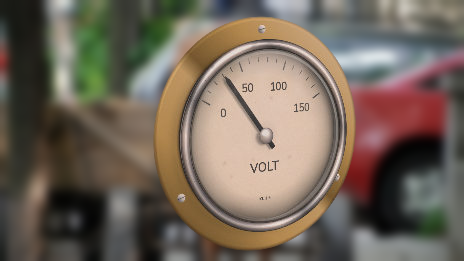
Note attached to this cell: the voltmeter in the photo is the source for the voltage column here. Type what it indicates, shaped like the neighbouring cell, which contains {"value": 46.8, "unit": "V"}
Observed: {"value": 30, "unit": "V"}
